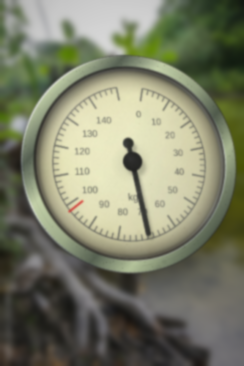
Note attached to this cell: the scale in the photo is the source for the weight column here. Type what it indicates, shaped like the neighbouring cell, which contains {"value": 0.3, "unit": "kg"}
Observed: {"value": 70, "unit": "kg"}
